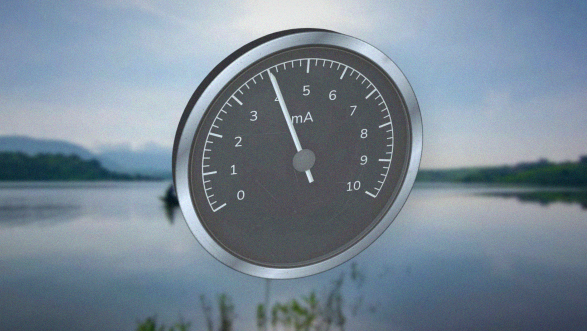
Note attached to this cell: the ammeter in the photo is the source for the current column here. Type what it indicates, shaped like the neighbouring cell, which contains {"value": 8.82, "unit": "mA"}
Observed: {"value": 4, "unit": "mA"}
